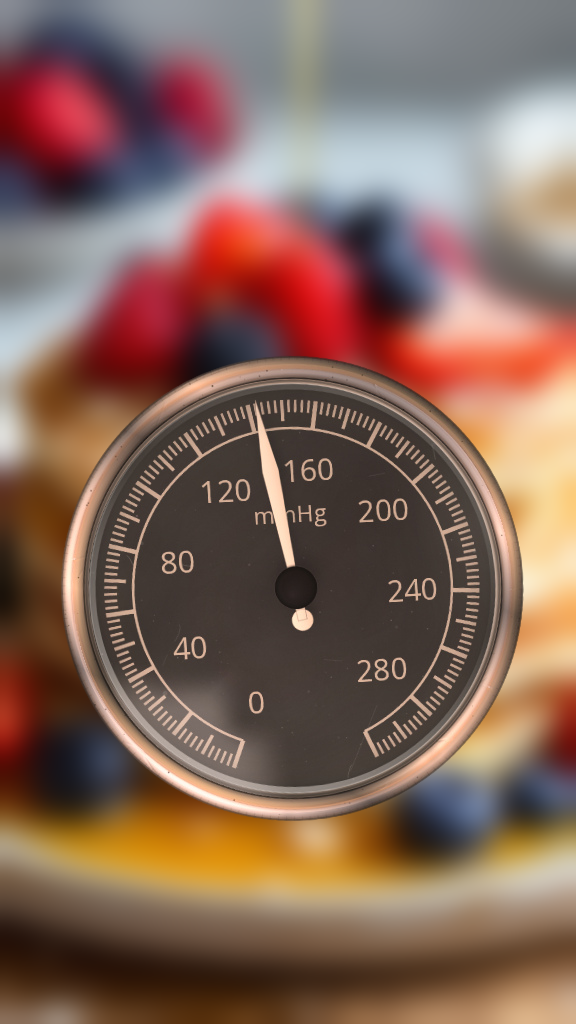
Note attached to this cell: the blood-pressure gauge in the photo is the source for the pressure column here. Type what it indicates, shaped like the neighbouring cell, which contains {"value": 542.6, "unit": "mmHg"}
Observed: {"value": 142, "unit": "mmHg"}
